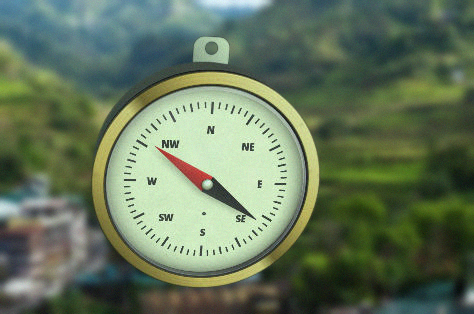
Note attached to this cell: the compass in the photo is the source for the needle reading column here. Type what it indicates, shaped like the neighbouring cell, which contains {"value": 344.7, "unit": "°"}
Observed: {"value": 305, "unit": "°"}
